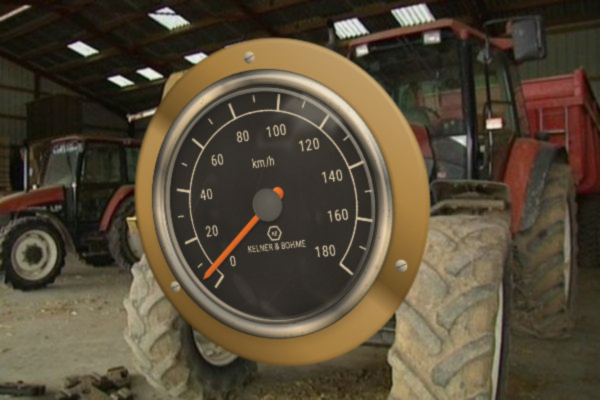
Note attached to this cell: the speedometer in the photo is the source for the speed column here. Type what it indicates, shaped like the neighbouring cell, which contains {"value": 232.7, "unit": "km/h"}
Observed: {"value": 5, "unit": "km/h"}
